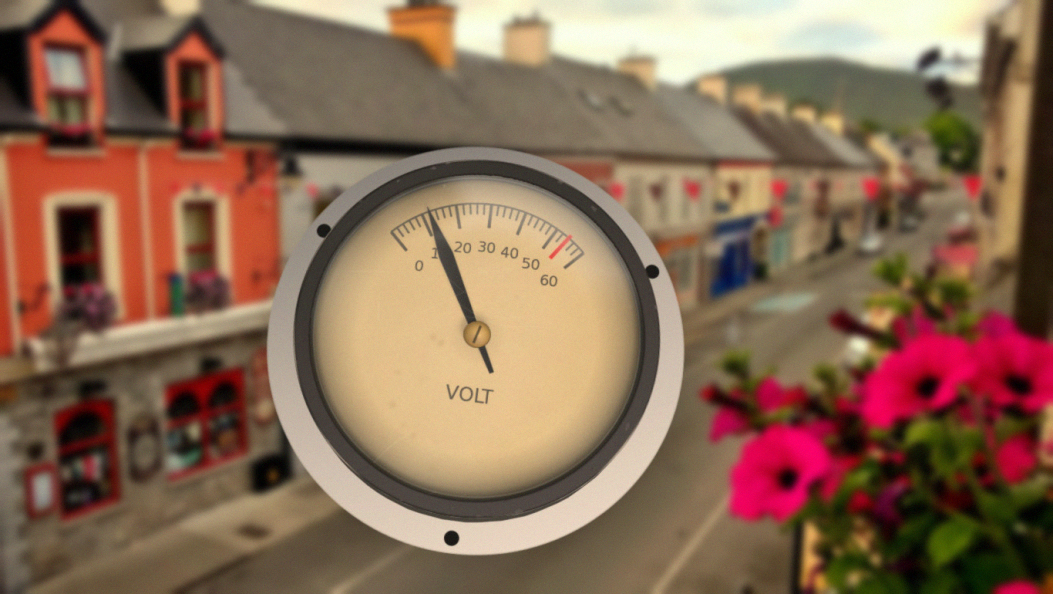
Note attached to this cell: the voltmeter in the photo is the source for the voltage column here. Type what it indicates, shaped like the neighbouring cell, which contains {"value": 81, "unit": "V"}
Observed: {"value": 12, "unit": "V"}
